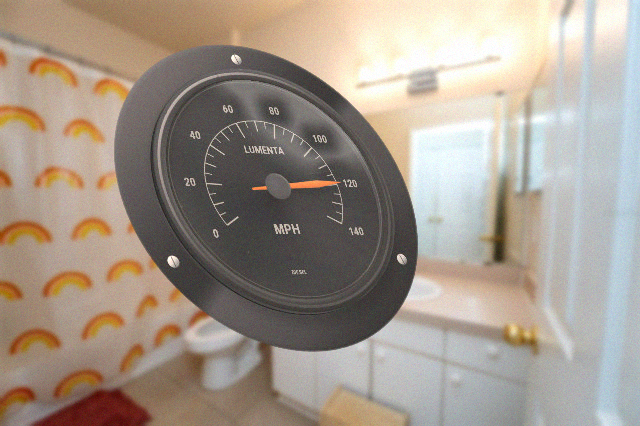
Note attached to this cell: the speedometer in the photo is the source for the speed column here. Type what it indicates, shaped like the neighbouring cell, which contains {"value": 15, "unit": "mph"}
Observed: {"value": 120, "unit": "mph"}
